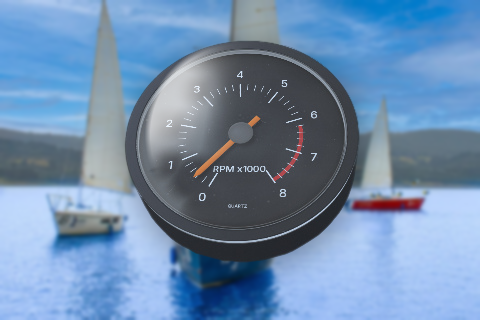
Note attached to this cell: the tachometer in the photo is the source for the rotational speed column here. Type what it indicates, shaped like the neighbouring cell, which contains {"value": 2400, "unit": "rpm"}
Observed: {"value": 400, "unit": "rpm"}
